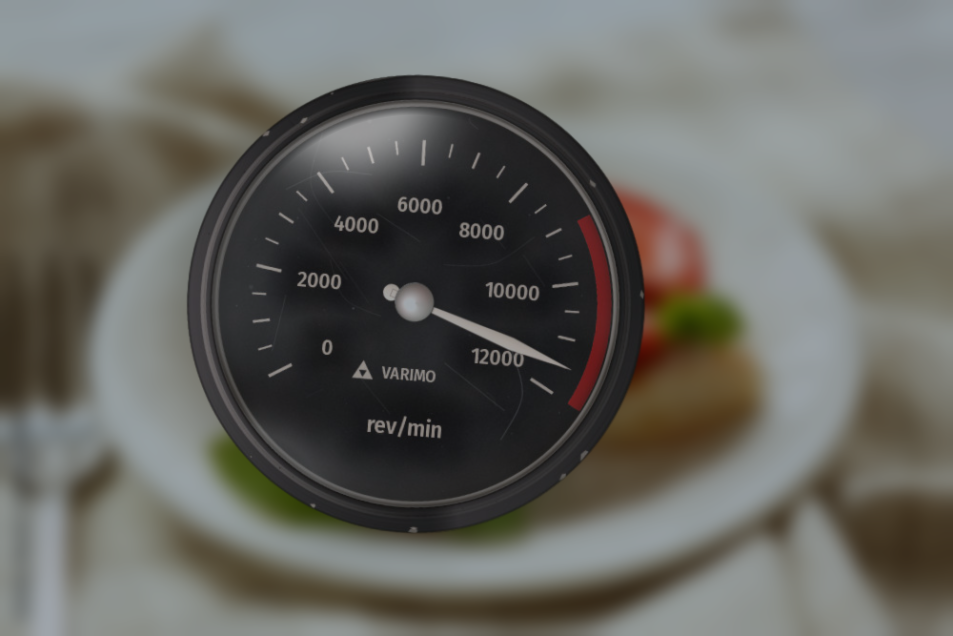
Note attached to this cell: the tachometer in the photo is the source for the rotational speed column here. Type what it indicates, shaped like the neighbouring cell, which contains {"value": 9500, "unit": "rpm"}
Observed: {"value": 11500, "unit": "rpm"}
